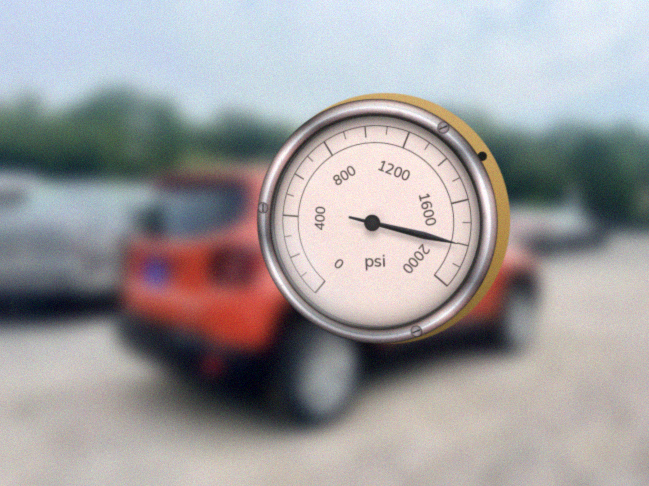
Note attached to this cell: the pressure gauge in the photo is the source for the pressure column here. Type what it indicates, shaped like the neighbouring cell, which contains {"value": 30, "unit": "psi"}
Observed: {"value": 1800, "unit": "psi"}
